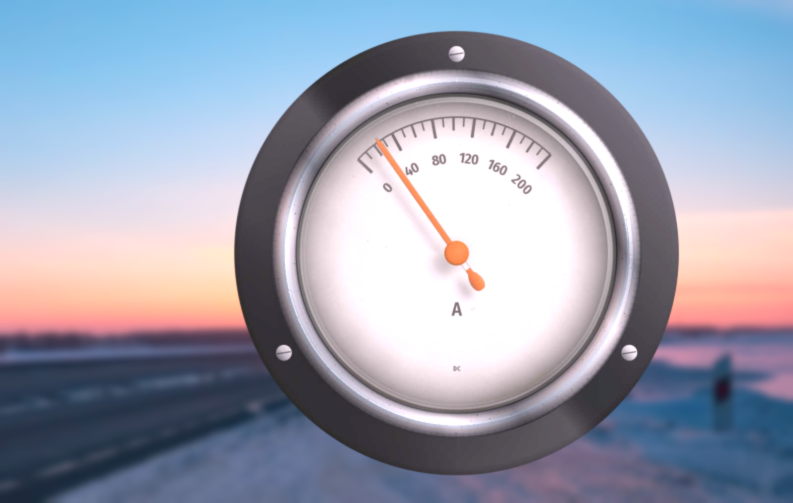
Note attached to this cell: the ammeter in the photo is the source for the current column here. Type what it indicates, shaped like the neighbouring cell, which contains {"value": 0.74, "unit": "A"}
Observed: {"value": 25, "unit": "A"}
